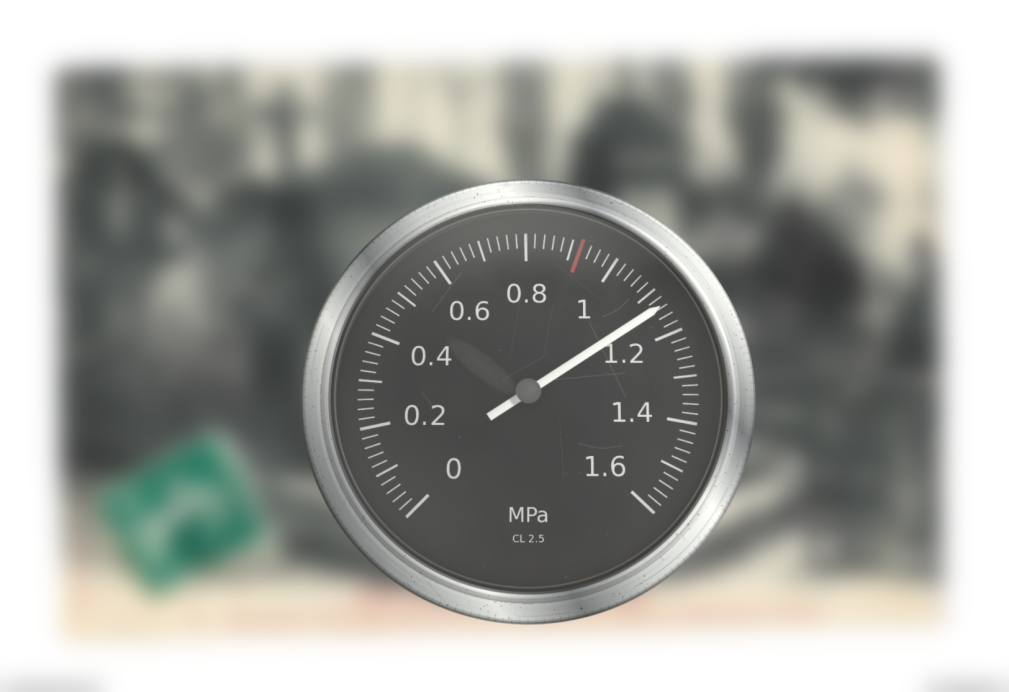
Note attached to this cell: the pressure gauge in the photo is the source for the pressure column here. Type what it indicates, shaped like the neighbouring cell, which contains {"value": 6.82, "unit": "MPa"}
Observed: {"value": 1.14, "unit": "MPa"}
